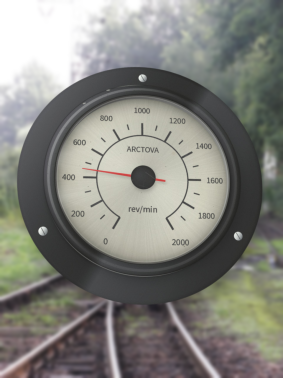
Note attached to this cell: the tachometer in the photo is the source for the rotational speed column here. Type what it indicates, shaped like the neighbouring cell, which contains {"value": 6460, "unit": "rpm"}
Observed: {"value": 450, "unit": "rpm"}
